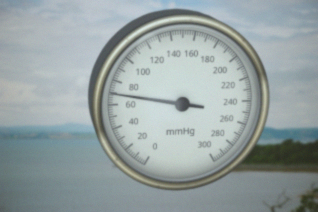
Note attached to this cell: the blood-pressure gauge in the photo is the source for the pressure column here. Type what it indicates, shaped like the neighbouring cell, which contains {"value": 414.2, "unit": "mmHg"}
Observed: {"value": 70, "unit": "mmHg"}
